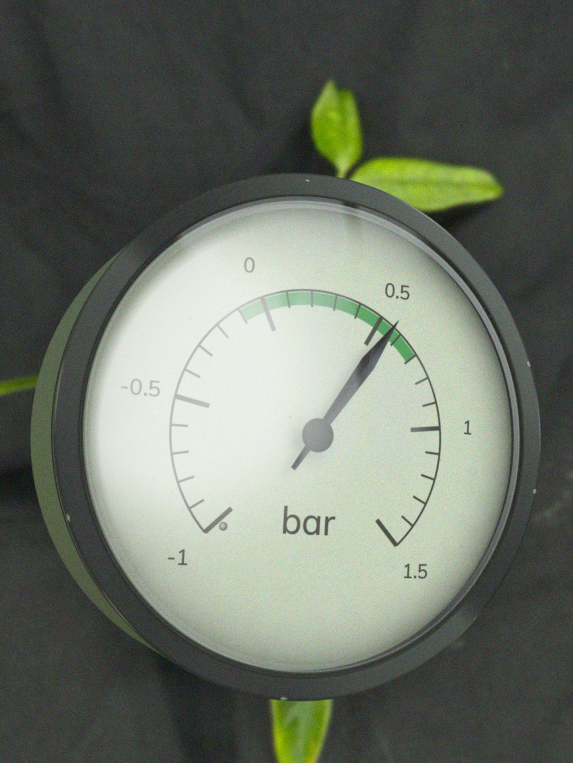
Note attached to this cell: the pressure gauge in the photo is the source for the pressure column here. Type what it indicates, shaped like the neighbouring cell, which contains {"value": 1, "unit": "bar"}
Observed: {"value": 0.55, "unit": "bar"}
